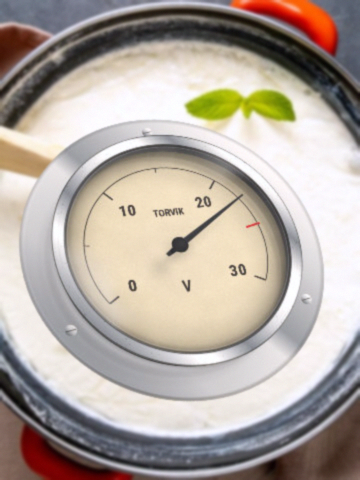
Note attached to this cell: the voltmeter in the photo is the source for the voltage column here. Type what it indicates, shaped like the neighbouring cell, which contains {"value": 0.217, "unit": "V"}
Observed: {"value": 22.5, "unit": "V"}
